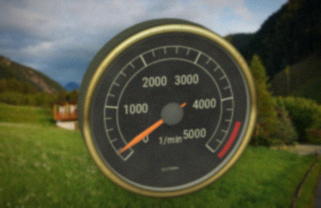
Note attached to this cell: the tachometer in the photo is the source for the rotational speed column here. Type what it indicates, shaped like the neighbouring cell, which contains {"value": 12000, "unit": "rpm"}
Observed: {"value": 200, "unit": "rpm"}
